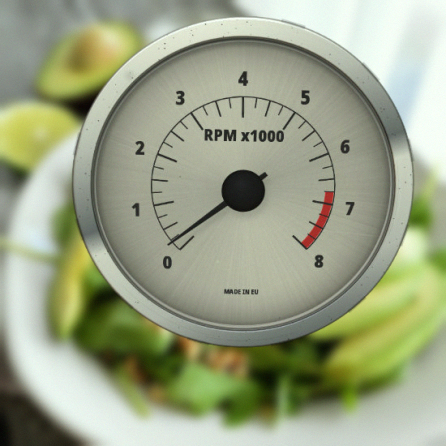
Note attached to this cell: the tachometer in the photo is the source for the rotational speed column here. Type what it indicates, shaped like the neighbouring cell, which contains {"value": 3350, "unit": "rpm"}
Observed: {"value": 250, "unit": "rpm"}
